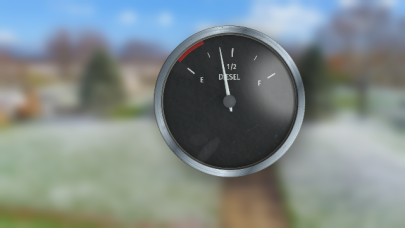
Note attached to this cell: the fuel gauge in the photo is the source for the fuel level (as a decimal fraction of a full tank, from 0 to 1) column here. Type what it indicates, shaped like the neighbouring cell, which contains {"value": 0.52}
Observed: {"value": 0.375}
